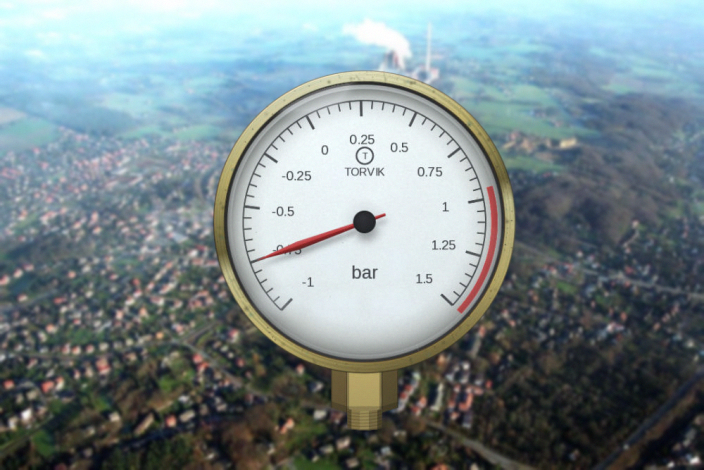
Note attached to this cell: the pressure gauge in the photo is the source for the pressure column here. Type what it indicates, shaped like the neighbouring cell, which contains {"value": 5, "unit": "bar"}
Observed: {"value": -0.75, "unit": "bar"}
